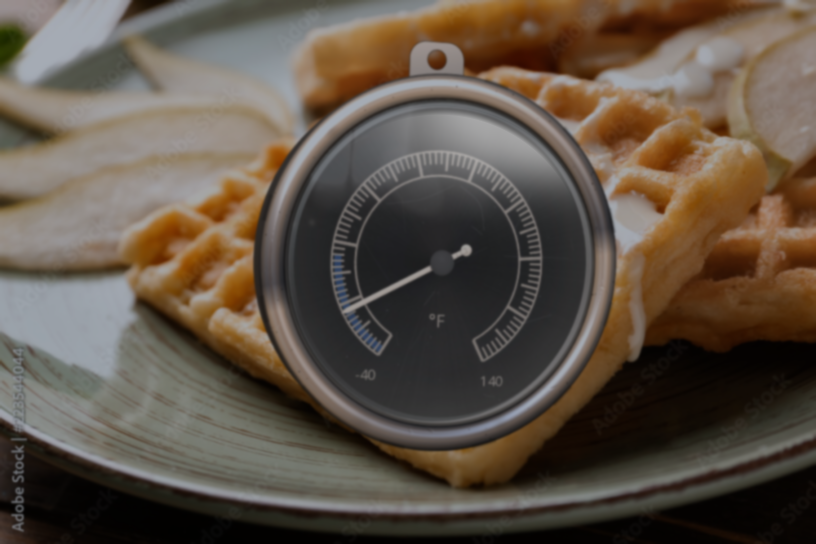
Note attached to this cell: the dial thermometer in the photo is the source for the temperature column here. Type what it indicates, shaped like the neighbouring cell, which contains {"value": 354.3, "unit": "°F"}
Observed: {"value": -22, "unit": "°F"}
